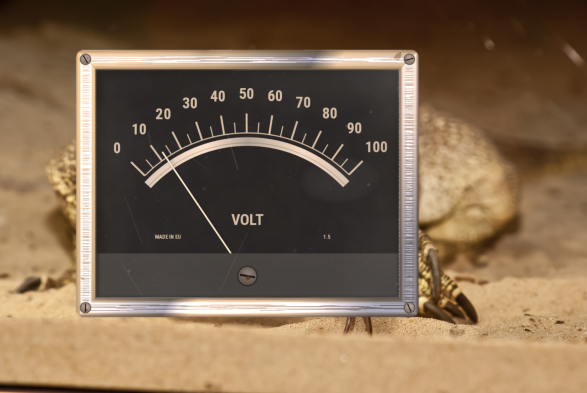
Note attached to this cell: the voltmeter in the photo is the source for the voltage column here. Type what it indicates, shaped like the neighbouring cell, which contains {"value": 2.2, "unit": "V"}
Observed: {"value": 12.5, "unit": "V"}
